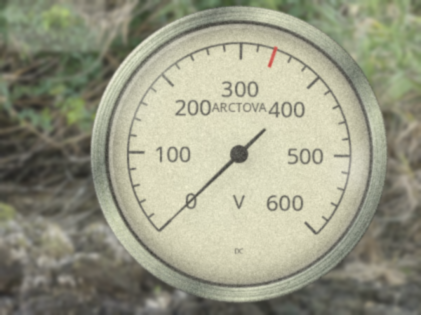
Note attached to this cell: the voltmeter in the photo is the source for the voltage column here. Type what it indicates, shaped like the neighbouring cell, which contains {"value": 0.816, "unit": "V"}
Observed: {"value": 0, "unit": "V"}
